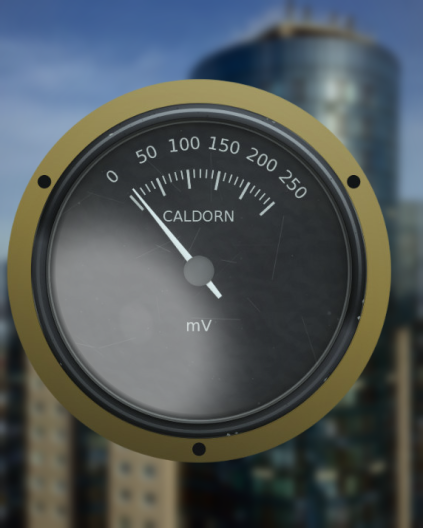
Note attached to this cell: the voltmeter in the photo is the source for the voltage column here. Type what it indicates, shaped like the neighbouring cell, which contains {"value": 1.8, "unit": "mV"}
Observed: {"value": 10, "unit": "mV"}
